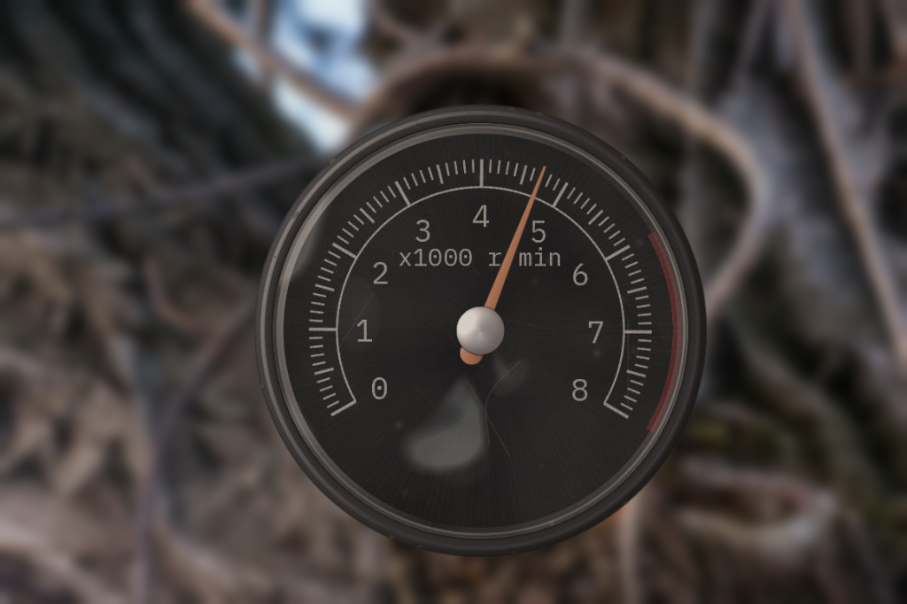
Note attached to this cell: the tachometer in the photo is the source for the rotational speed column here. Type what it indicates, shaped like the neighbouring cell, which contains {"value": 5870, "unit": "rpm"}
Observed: {"value": 4700, "unit": "rpm"}
